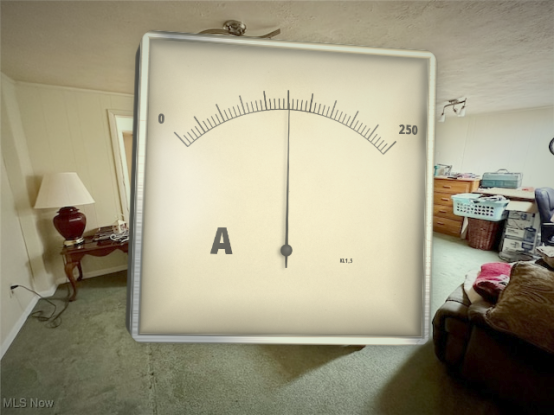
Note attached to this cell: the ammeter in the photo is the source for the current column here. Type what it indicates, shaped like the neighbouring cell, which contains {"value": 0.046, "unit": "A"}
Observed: {"value": 125, "unit": "A"}
